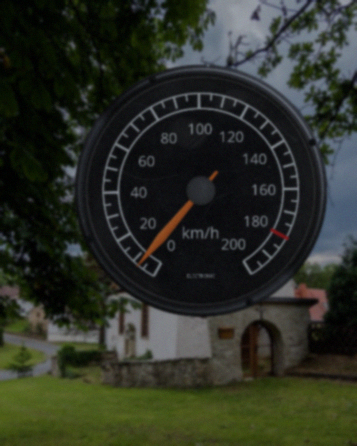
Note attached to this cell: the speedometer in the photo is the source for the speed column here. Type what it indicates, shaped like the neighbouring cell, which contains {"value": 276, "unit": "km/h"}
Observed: {"value": 7.5, "unit": "km/h"}
